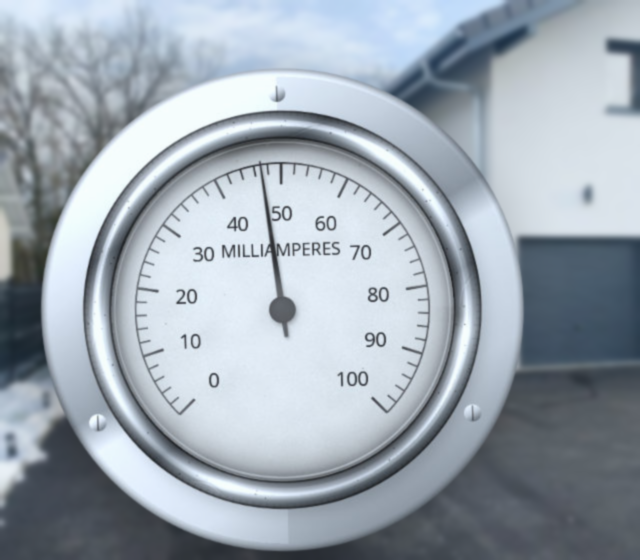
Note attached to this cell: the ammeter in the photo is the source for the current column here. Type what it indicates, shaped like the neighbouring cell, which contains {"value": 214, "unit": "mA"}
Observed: {"value": 47, "unit": "mA"}
